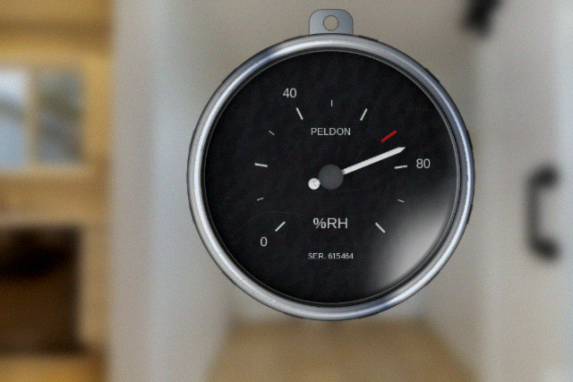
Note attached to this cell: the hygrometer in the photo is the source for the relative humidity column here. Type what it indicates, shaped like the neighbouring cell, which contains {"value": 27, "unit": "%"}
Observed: {"value": 75, "unit": "%"}
